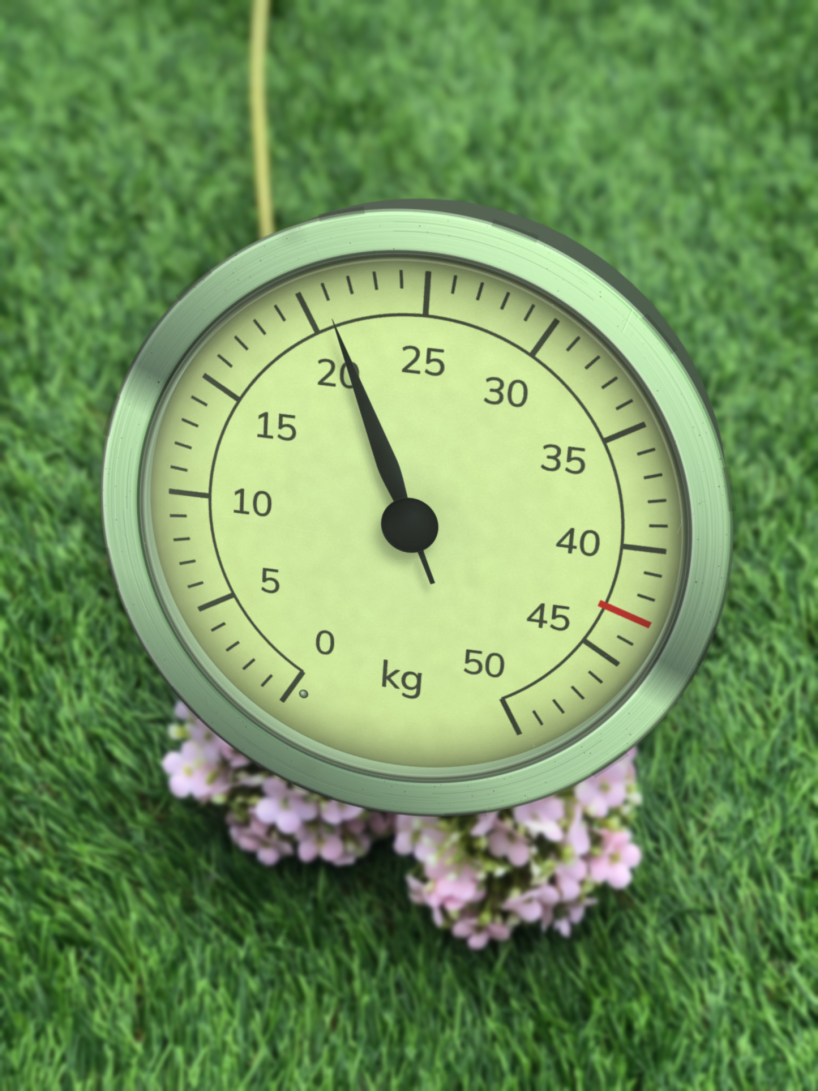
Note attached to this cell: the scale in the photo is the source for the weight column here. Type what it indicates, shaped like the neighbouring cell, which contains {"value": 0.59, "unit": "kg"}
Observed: {"value": 21, "unit": "kg"}
